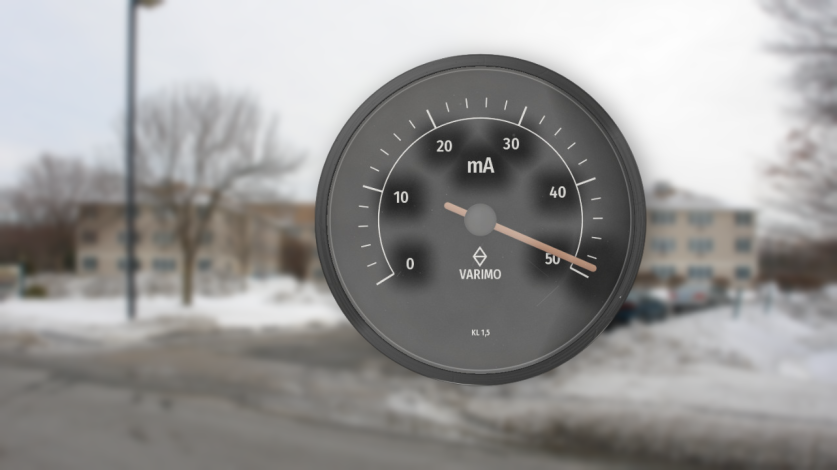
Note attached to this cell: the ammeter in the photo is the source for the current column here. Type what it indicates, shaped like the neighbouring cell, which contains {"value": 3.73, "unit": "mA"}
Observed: {"value": 49, "unit": "mA"}
